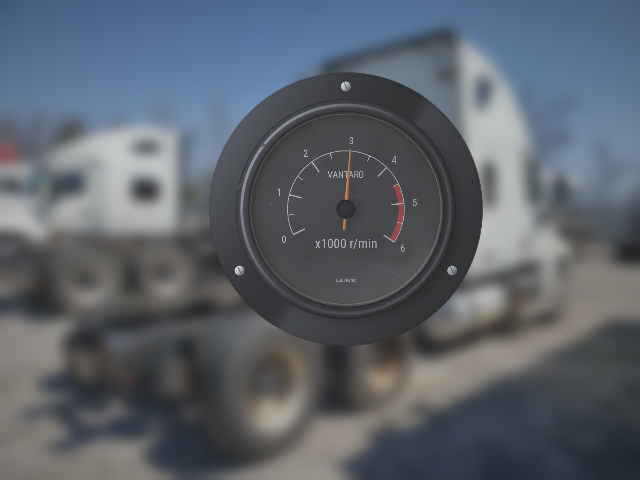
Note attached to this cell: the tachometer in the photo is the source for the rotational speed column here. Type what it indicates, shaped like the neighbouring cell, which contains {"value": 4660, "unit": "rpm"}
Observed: {"value": 3000, "unit": "rpm"}
